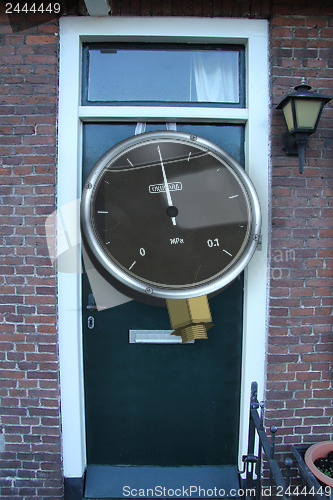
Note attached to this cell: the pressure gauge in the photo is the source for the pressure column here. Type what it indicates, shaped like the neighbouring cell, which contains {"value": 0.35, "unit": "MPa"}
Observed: {"value": 0.05, "unit": "MPa"}
